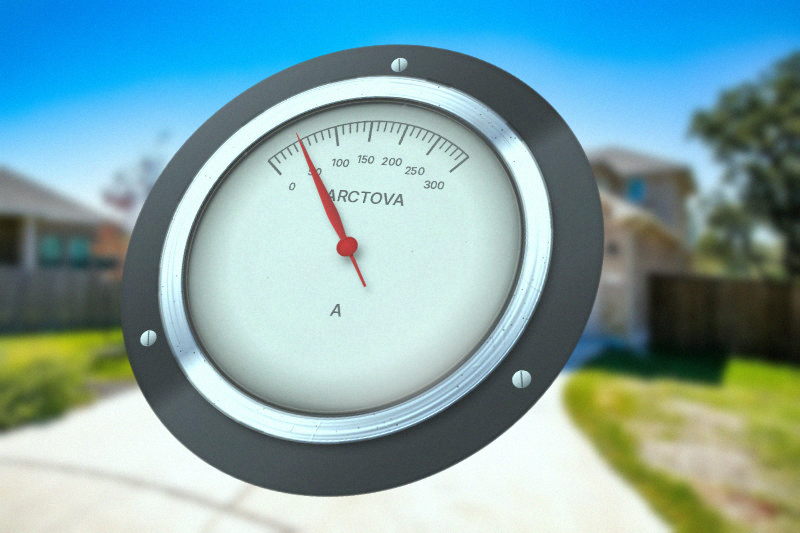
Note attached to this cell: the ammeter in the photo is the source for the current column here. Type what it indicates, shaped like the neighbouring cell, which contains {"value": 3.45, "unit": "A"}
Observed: {"value": 50, "unit": "A"}
